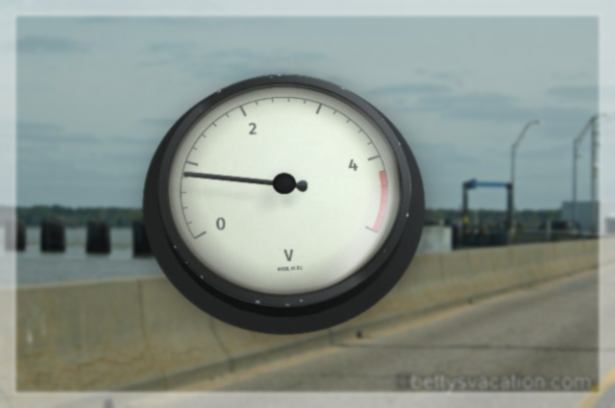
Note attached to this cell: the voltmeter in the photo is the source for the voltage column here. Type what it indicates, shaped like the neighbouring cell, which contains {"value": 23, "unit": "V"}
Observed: {"value": 0.8, "unit": "V"}
